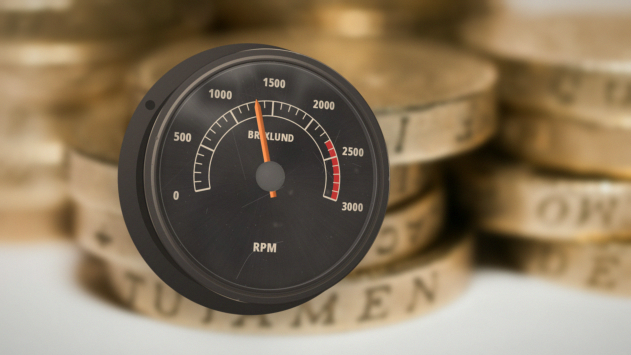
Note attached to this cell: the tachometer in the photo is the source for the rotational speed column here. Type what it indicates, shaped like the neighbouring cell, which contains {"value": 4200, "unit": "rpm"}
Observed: {"value": 1300, "unit": "rpm"}
